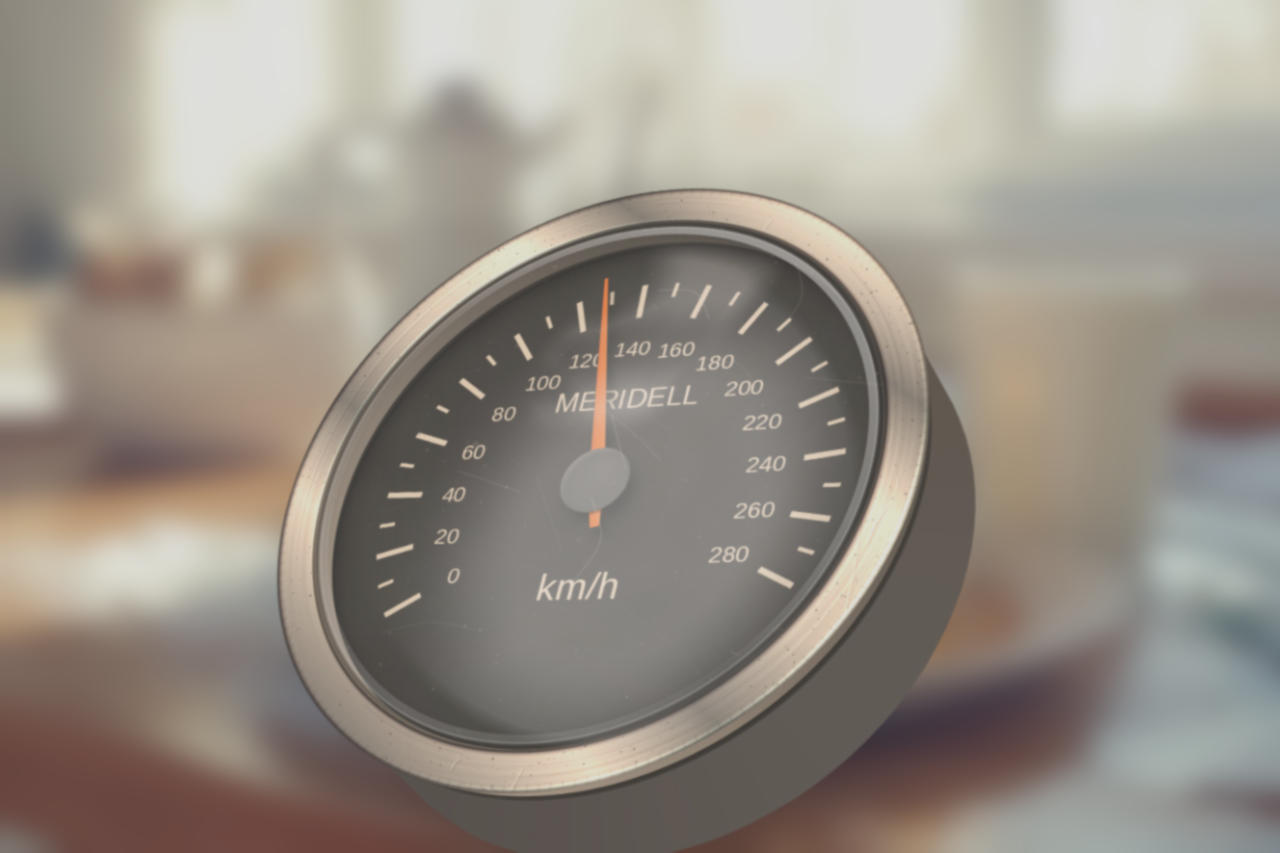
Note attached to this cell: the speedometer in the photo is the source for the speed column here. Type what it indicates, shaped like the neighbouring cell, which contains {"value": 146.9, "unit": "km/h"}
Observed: {"value": 130, "unit": "km/h"}
